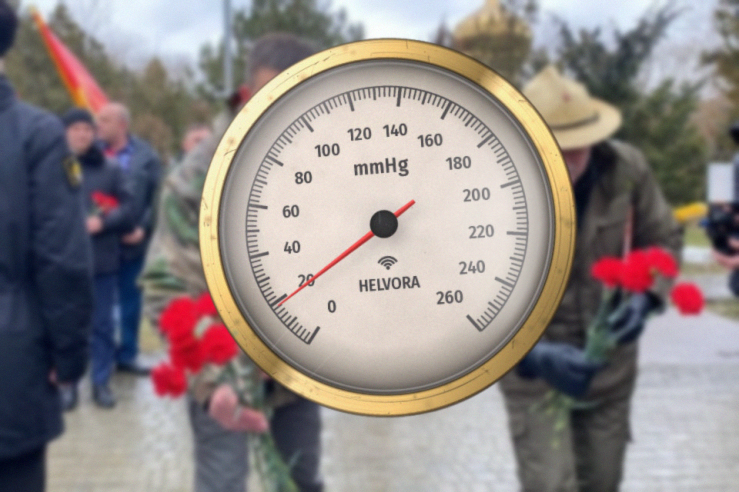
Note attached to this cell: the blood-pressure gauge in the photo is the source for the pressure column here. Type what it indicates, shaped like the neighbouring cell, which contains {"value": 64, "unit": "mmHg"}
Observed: {"value": 18, "unit": "mmHg"}
